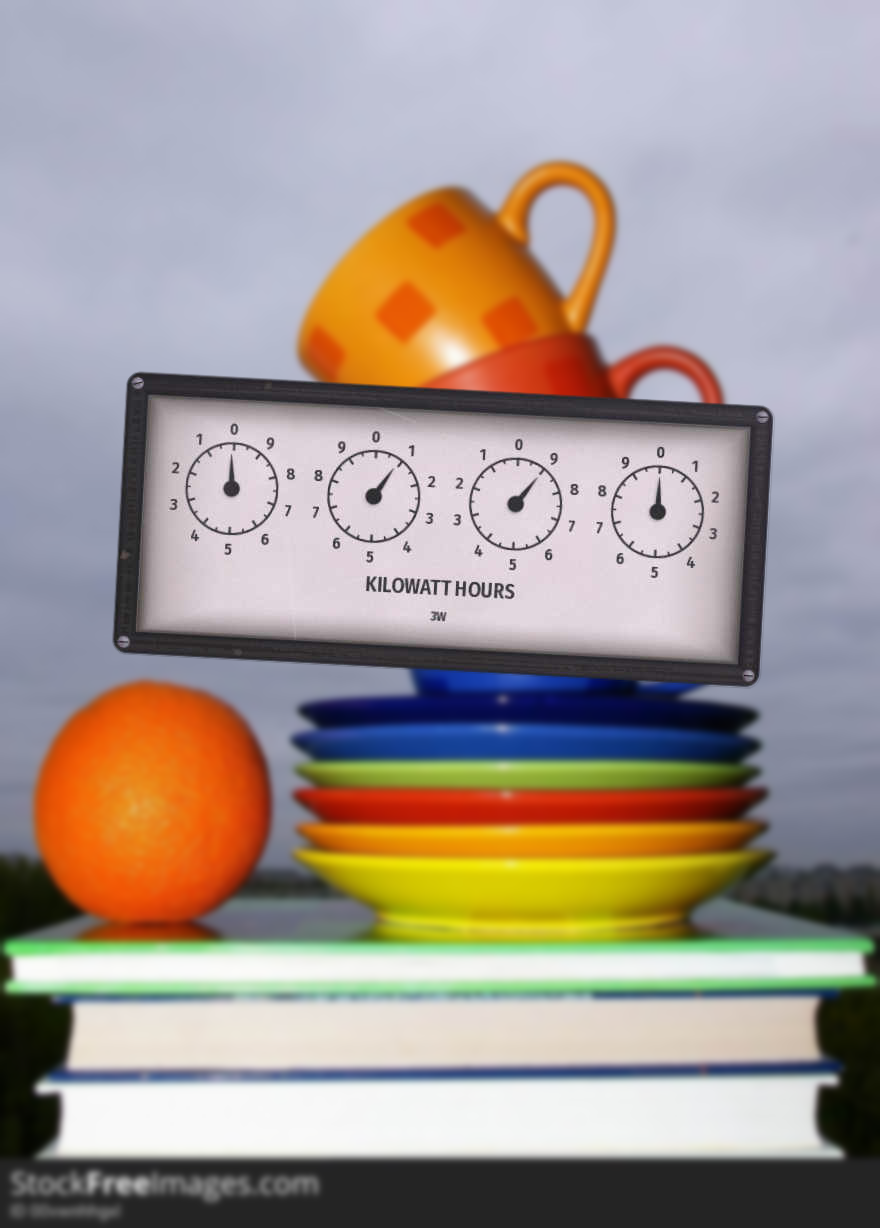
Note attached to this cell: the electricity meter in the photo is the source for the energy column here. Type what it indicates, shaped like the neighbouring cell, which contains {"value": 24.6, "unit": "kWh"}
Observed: {"value": 90, "unit": "kWh"}
